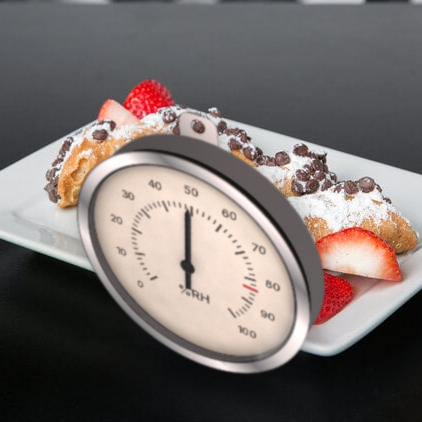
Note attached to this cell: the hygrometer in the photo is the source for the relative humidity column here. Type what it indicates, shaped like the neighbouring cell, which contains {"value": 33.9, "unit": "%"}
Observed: {"value": 50, "unit": "%"}
